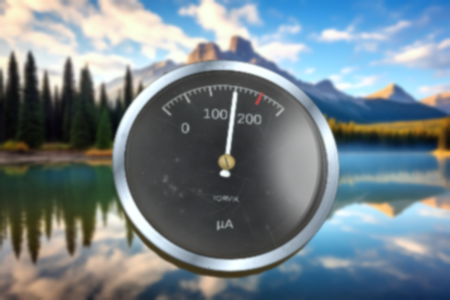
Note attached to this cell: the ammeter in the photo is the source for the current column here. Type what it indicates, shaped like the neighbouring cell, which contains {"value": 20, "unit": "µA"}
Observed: {"value": 150, "unit": "µA"}
